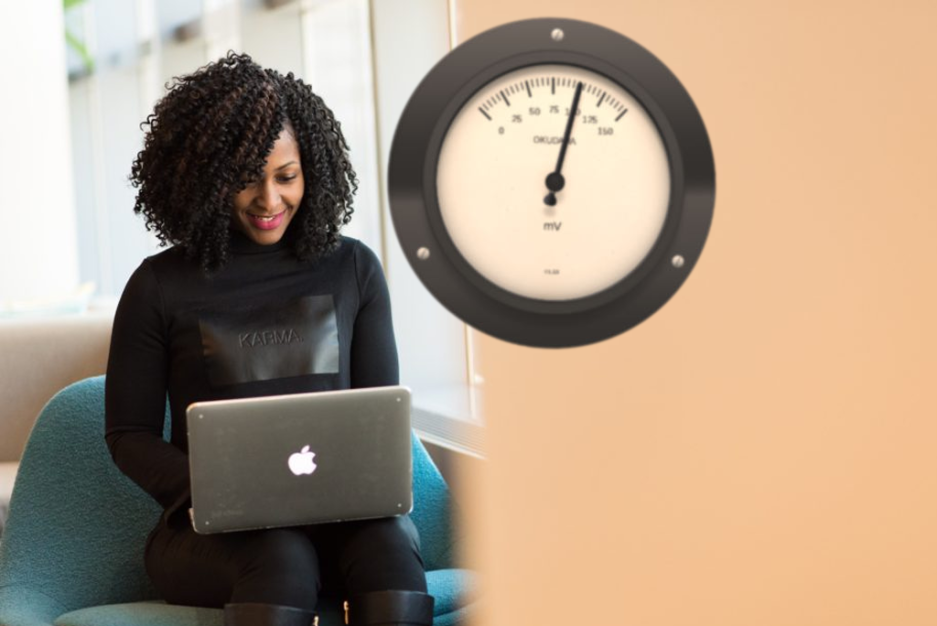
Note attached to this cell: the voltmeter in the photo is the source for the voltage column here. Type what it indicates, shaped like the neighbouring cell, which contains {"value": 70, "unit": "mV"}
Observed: {"value": 100, "unit": "mV"}
